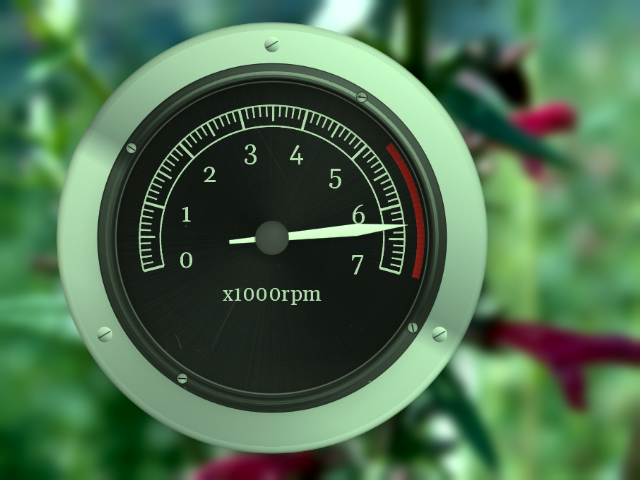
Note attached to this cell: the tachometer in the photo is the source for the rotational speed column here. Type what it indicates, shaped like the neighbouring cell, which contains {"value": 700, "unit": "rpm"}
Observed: {"value": 6300, "unit": "rpm"}
